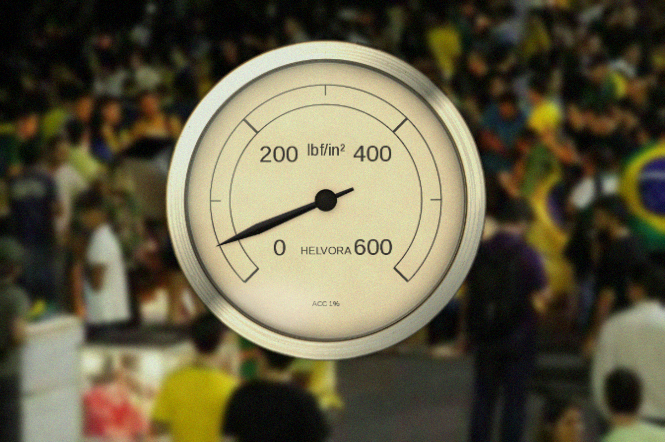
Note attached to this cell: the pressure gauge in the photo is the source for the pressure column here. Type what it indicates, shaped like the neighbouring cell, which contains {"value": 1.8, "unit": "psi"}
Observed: {"value": 50, "unit": "psi"}
